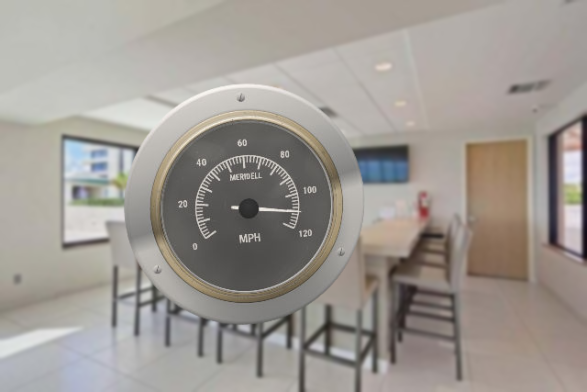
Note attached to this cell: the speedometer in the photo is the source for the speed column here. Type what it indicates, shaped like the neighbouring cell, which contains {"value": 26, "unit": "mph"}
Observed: {"value": 110, "unit": "mph"}
